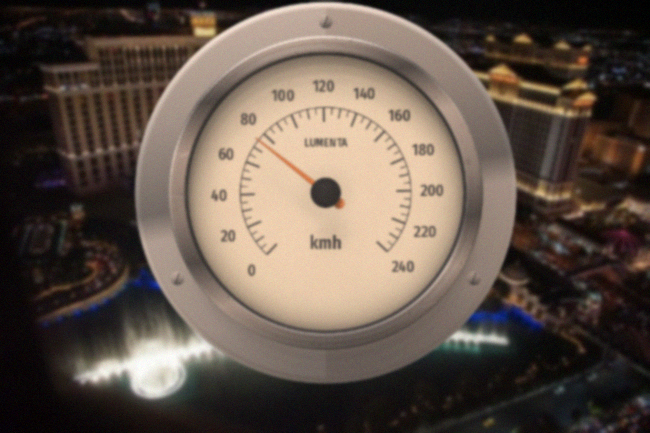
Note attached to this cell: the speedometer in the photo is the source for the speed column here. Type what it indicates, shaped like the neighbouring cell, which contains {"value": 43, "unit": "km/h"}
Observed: {"value": 75, "unit": "km/h"}
